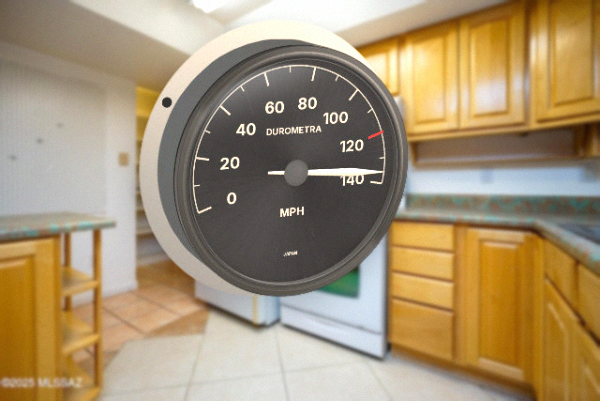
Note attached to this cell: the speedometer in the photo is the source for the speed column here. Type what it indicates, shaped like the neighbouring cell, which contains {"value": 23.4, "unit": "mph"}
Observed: {"value": 135, "unit": "mph"}
